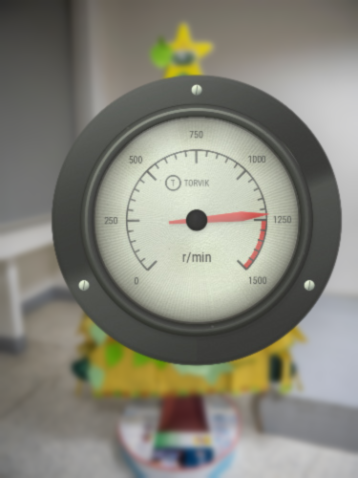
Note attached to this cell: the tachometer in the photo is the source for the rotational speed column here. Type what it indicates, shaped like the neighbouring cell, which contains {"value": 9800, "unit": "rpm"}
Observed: {"value": 1225, "unit": "rpm"}
